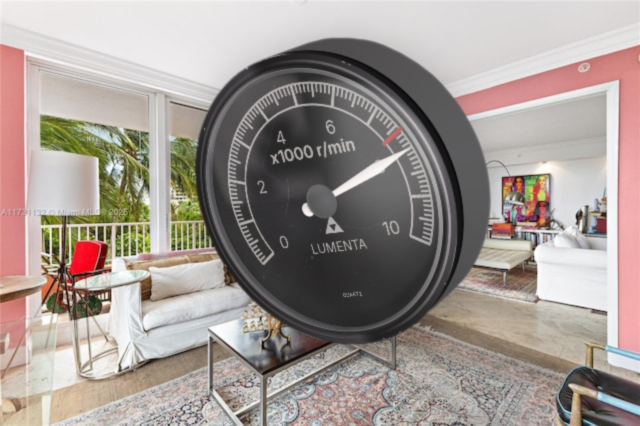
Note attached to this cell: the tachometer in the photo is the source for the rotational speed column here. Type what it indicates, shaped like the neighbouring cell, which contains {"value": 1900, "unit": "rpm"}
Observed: {"value": 8000, "unit": "rpm"}
